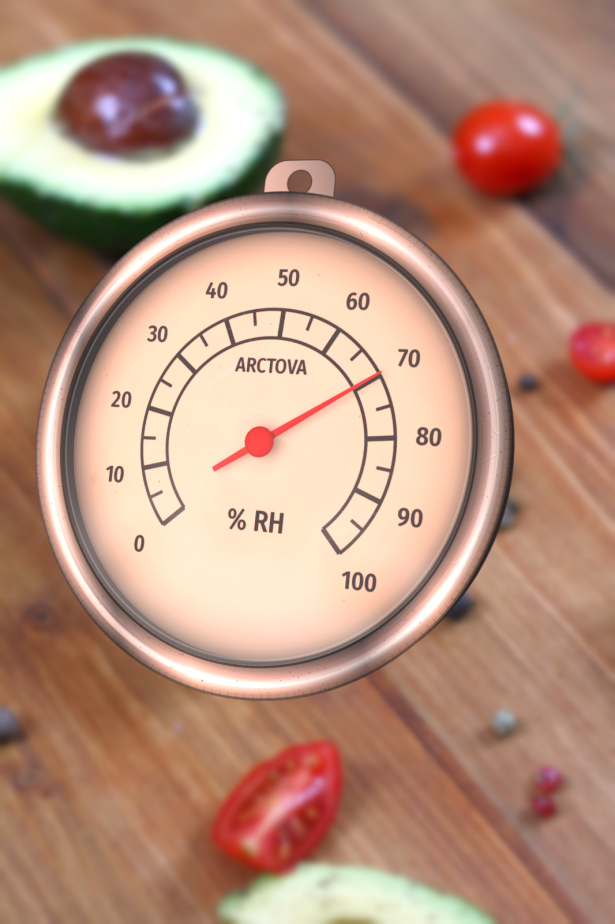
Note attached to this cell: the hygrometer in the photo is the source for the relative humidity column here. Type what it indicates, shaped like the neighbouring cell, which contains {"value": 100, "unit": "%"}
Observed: {"value": 70, "unit": "%"}
